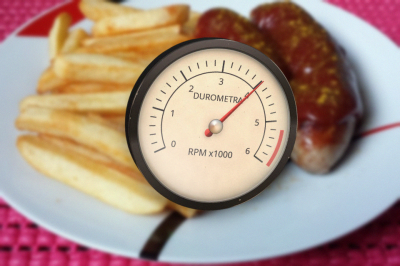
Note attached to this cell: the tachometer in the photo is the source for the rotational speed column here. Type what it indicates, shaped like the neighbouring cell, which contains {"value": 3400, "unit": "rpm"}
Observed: {"value": 4000, "unit": "rpm"}
